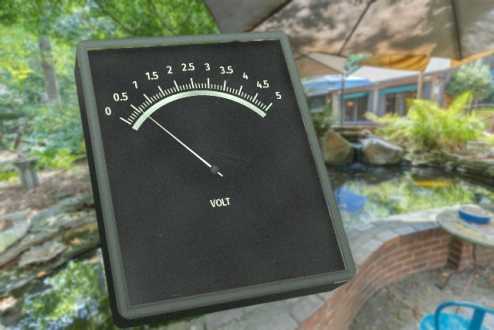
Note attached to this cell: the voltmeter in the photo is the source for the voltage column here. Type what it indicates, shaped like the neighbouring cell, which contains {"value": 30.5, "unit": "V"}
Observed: {"value": 0.5, "unit": "V"}
